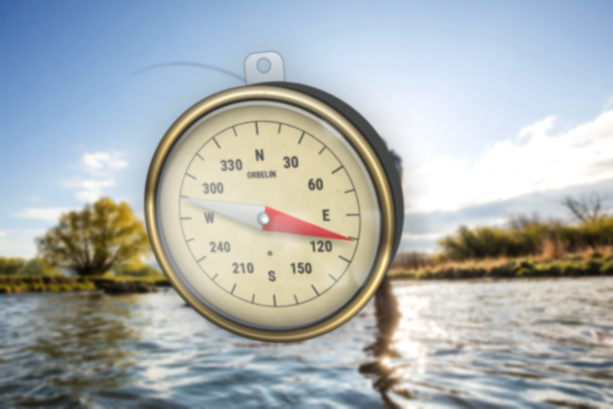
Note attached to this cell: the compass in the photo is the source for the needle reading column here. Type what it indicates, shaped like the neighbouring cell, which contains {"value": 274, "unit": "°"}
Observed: {"value": 105, "unit": "°"}
